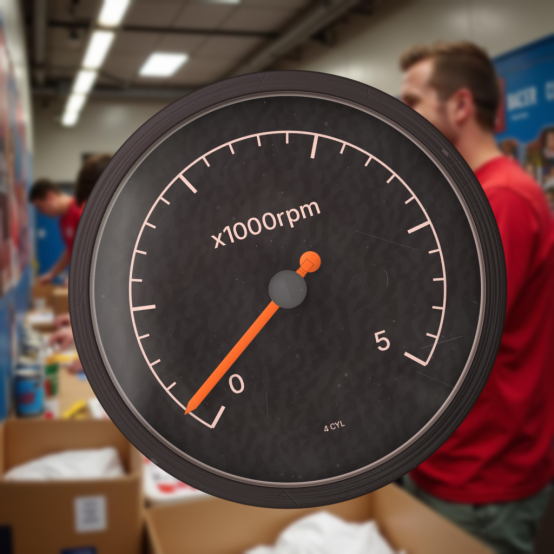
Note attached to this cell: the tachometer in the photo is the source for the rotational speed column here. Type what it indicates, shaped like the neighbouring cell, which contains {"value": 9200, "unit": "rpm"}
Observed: {"value": 200, "unit": "rpm"}
